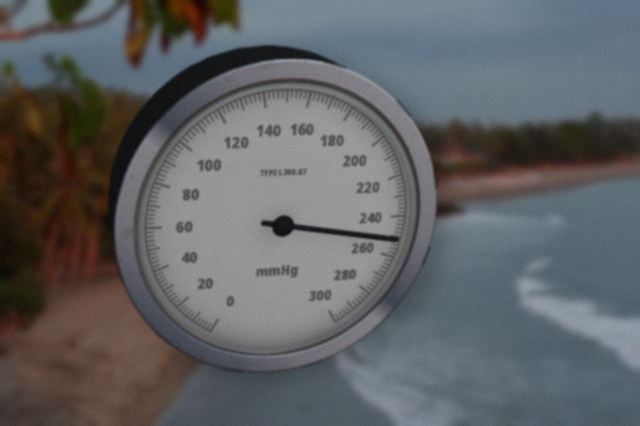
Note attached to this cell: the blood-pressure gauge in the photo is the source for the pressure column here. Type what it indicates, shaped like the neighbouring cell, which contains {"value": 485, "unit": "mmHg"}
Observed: {"value": 250, "unit": "mmHg"}
